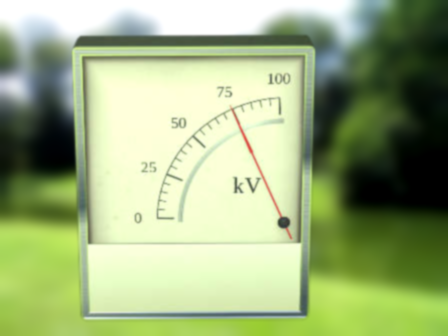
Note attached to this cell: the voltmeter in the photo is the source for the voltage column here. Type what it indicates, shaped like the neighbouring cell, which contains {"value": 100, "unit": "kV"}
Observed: {"value": 75, "unit": "kV"}
